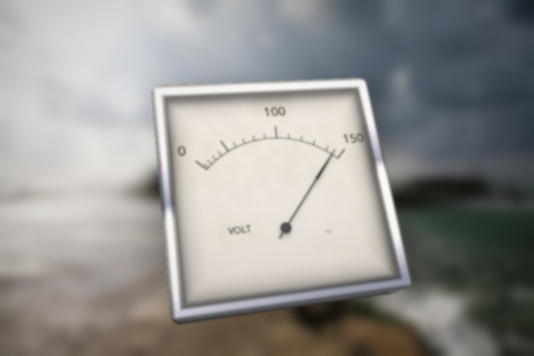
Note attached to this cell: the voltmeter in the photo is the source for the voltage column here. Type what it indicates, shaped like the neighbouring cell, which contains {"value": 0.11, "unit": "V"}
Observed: {"value": 145, "unit": "V"}
